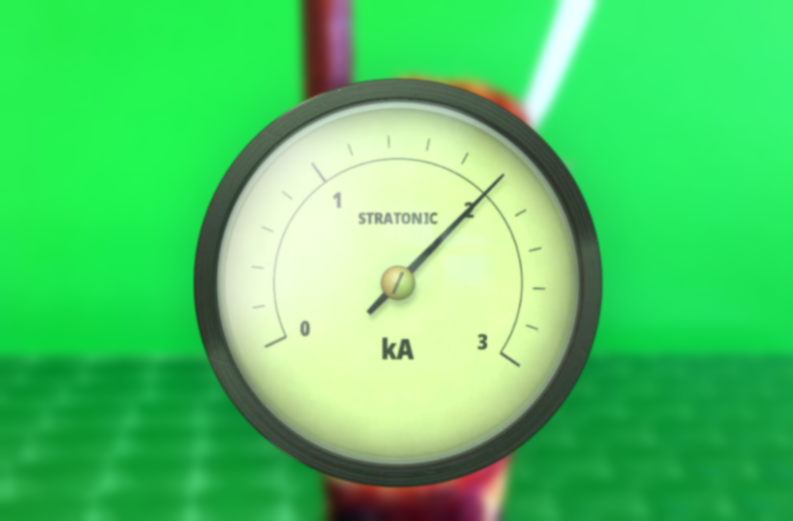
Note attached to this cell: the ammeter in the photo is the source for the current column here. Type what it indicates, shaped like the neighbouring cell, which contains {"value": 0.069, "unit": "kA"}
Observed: {"value": 2, "unit": "kA"}
